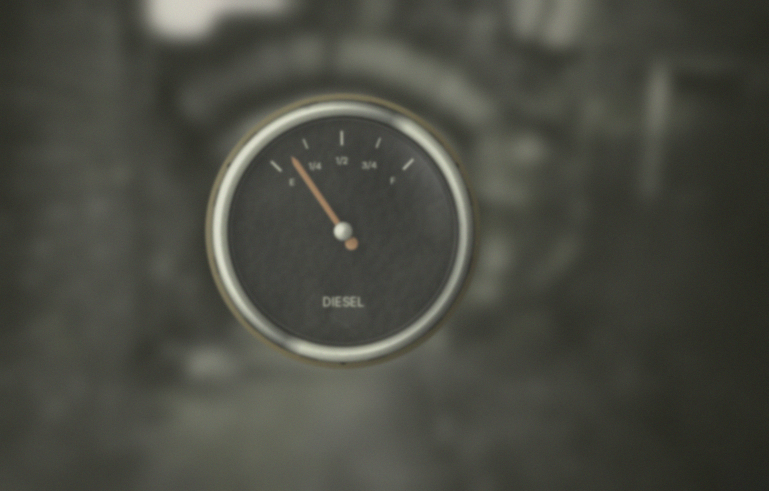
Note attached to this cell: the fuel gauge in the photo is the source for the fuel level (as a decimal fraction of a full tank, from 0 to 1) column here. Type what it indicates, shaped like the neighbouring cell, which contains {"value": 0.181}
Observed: {"value": 0.125}
